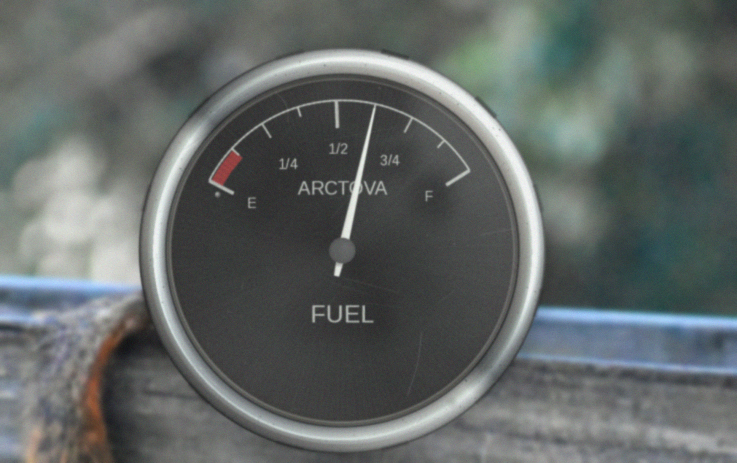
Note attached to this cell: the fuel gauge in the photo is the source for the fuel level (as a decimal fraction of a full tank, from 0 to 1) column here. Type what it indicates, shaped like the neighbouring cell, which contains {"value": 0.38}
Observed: {"value": 0.625}
